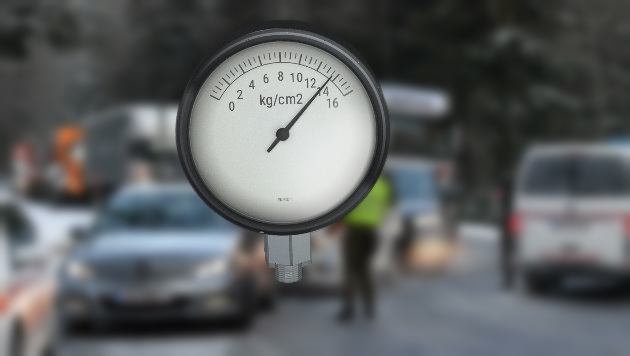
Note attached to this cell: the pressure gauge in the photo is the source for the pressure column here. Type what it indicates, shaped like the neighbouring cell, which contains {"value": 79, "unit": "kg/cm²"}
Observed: {"value": 13.5, "unit": "kg/cm²"}
